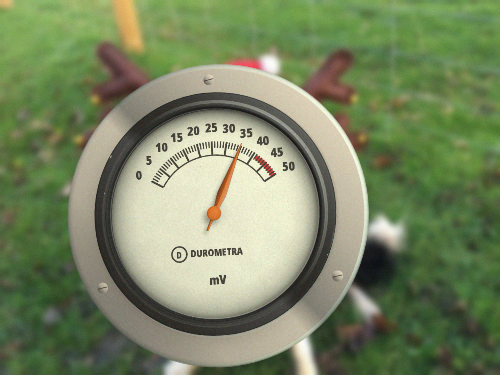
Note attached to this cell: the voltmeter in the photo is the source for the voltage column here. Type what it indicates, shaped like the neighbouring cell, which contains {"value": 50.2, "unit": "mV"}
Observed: {"value": 35, "unit": "mV"}
